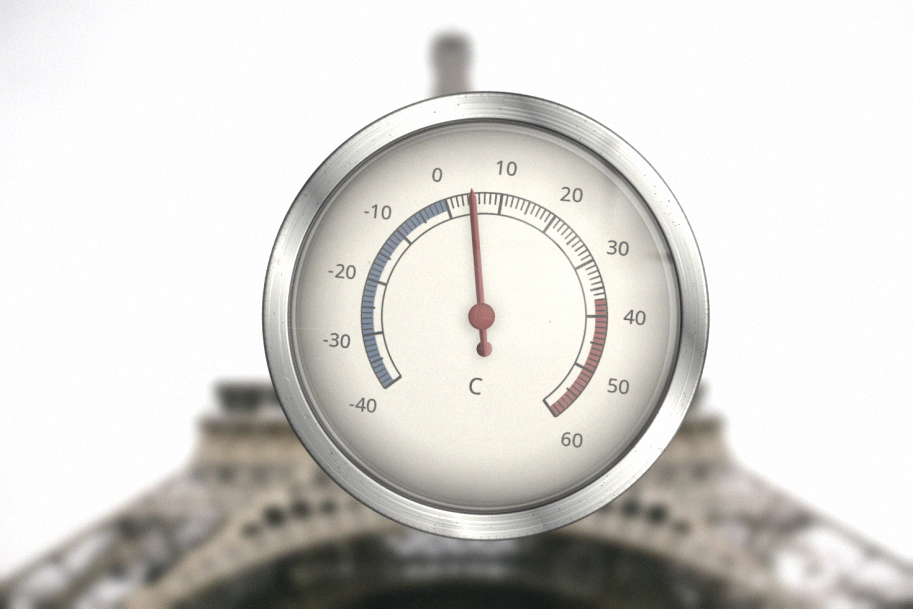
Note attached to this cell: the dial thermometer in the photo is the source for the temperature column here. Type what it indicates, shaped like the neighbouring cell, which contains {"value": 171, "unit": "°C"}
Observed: {"value": 5, "unit": "°C"}
